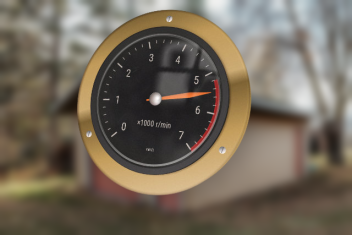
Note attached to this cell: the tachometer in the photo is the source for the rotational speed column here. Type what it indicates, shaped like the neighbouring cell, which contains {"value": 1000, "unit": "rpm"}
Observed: {"value": 5500, "unit": "rpm"}
